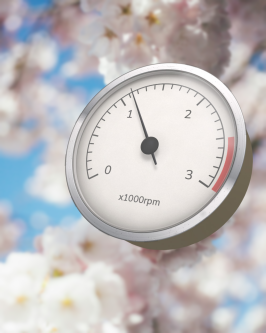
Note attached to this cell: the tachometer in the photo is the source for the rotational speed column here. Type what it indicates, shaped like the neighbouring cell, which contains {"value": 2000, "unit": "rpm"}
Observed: {"value": 1150, "unit": "rpm"}
